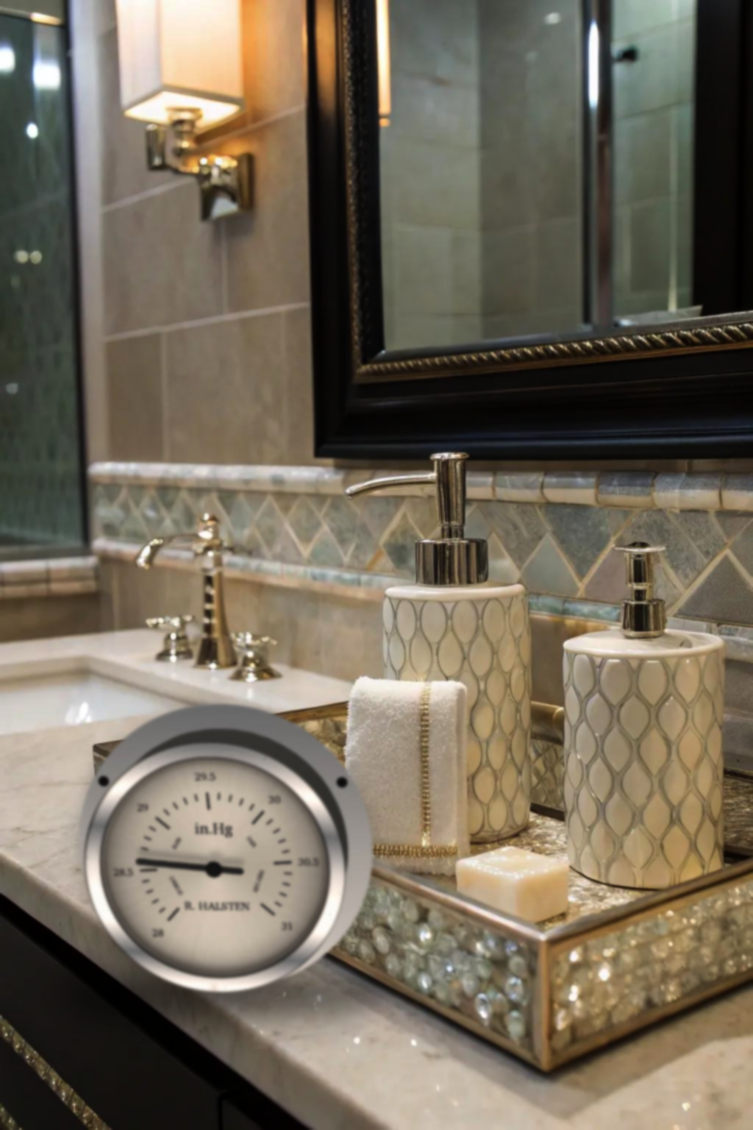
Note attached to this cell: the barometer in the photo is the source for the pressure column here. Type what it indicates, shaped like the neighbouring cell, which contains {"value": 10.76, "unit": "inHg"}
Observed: {"value": 28.6, "unit": "inHg"}
